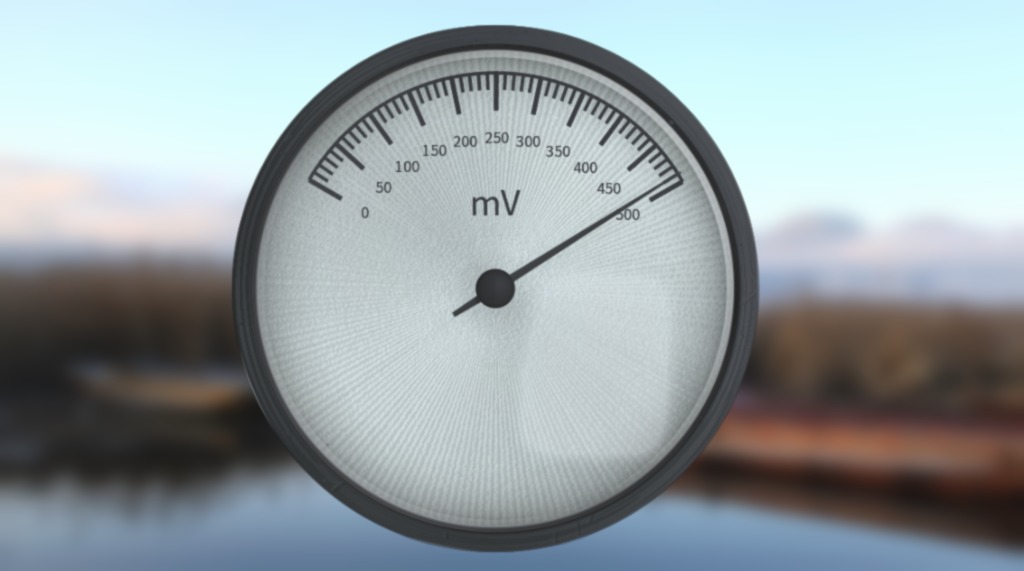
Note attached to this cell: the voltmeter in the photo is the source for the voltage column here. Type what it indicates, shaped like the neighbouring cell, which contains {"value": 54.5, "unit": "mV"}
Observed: {"value": 490, "unit": "mV"}
